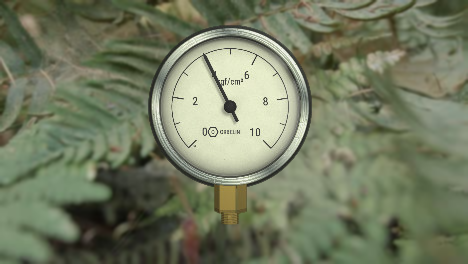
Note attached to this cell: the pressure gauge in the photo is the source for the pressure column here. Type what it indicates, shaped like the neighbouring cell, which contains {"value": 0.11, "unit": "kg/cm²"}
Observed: {"value": 4, "unit": "kg/cm²"}
